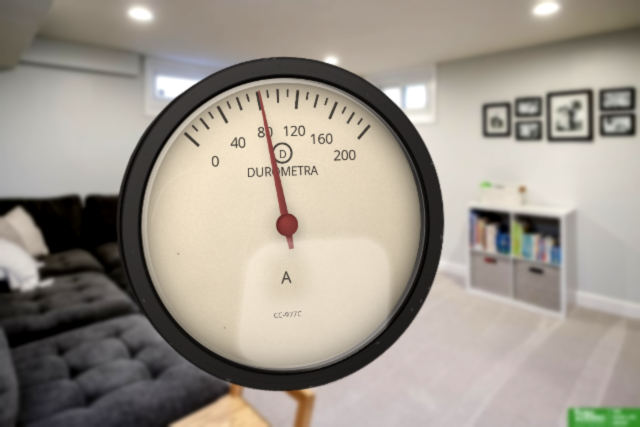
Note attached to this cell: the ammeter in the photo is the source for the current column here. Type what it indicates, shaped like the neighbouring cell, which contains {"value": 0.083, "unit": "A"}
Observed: {"value": 80, "unit": "A"}
